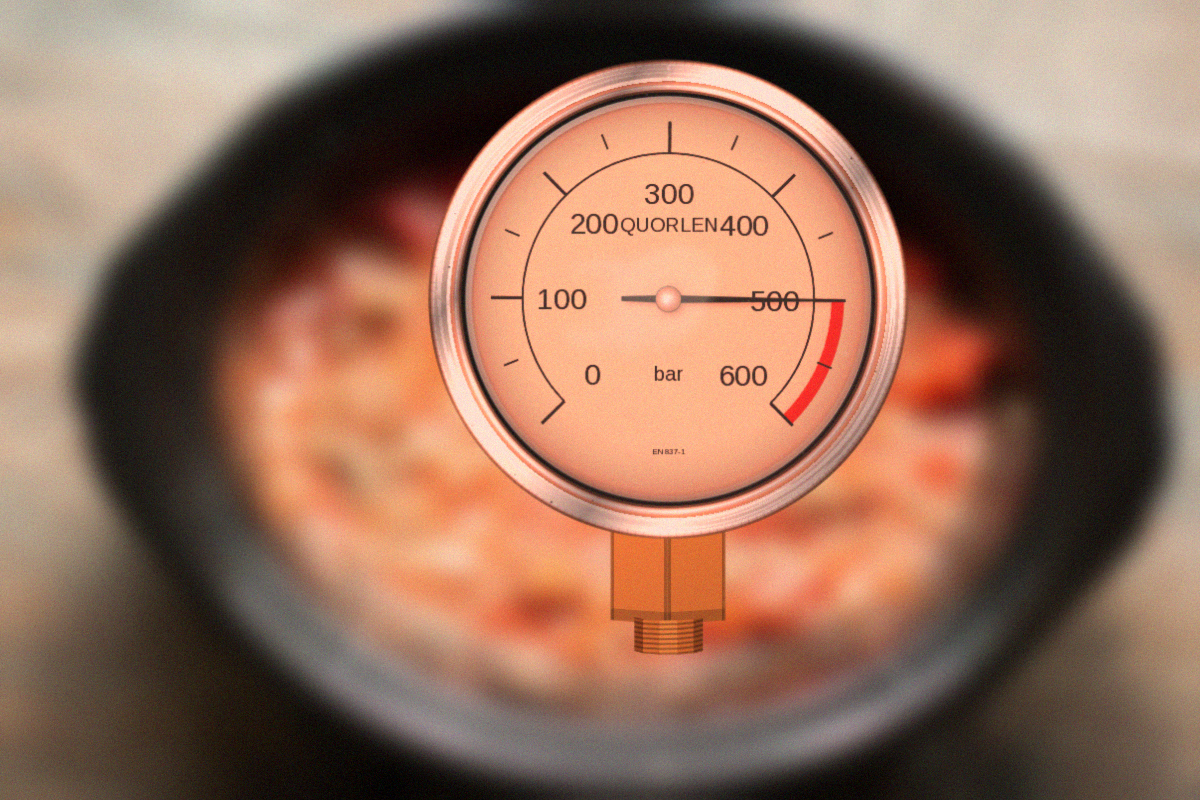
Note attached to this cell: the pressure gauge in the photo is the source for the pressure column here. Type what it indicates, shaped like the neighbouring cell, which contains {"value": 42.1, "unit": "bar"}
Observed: {"value": 500, "unit": "bar"}
